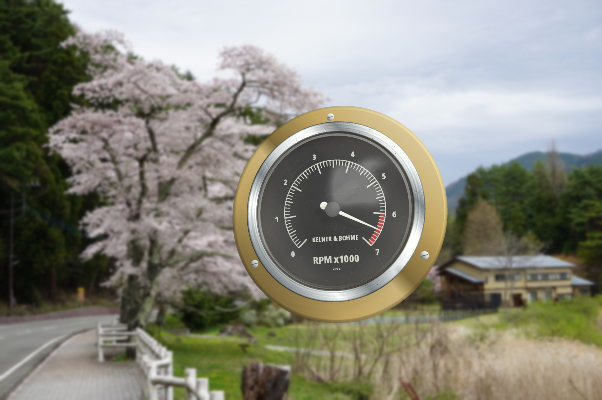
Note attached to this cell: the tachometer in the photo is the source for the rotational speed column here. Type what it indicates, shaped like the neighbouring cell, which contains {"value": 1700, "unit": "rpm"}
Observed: {"value": 6500, "unit": "rpm"}
